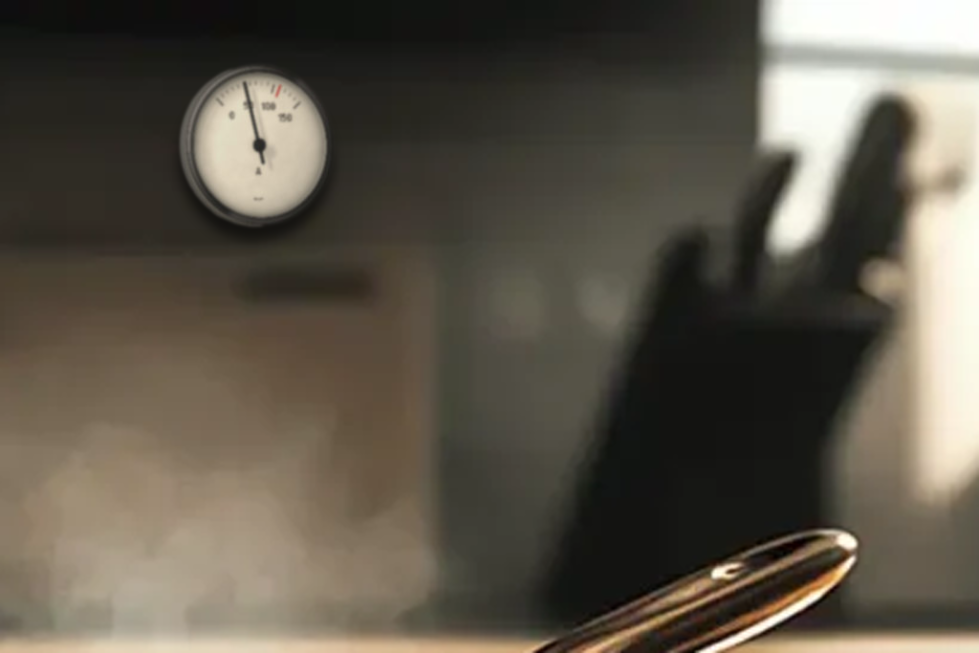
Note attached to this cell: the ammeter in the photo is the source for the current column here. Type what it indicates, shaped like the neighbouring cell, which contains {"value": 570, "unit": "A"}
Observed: {"value": 50, "unit": "A"}
